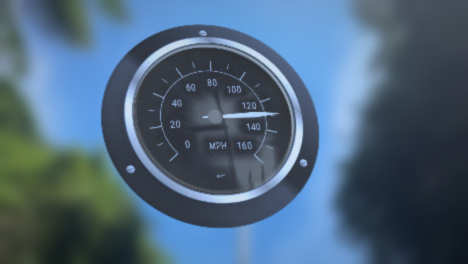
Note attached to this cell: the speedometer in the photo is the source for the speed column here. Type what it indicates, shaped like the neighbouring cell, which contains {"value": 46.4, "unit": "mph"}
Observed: {"value": 130, "unit": "mph"}
